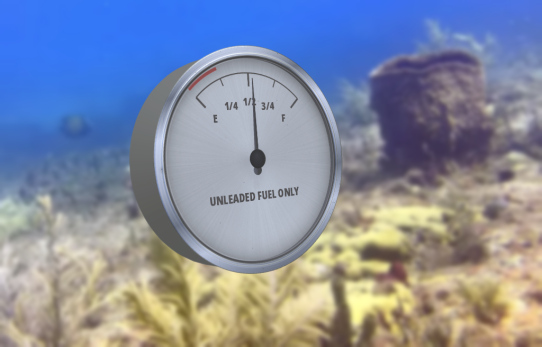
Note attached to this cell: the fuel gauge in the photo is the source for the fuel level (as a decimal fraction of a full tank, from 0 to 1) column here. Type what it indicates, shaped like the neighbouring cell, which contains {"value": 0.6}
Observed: {"value": 0.5}
